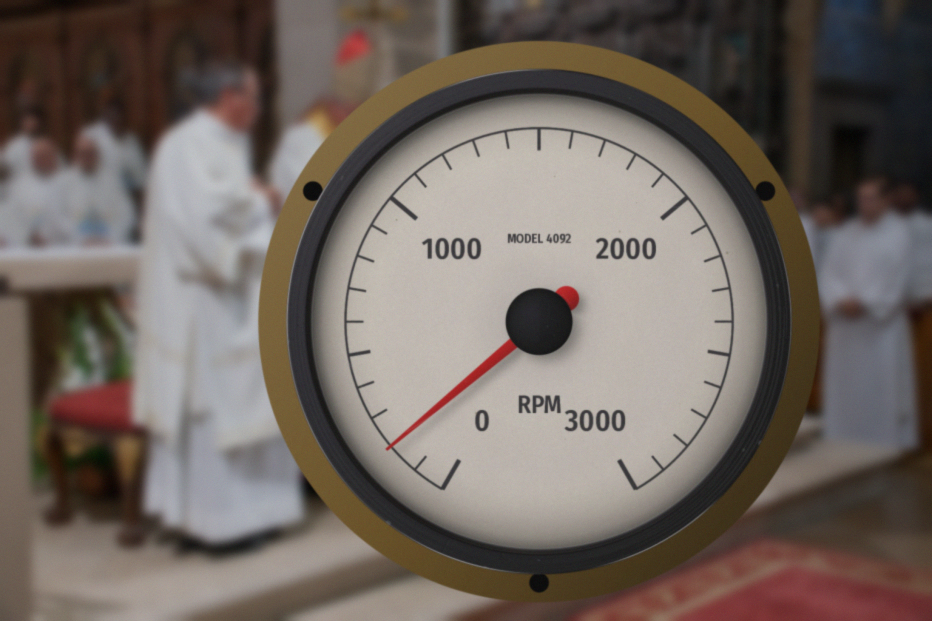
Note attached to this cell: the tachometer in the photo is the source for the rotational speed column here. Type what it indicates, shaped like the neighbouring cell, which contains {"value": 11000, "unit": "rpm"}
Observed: {"value": 200, "unit": "rpm"}
